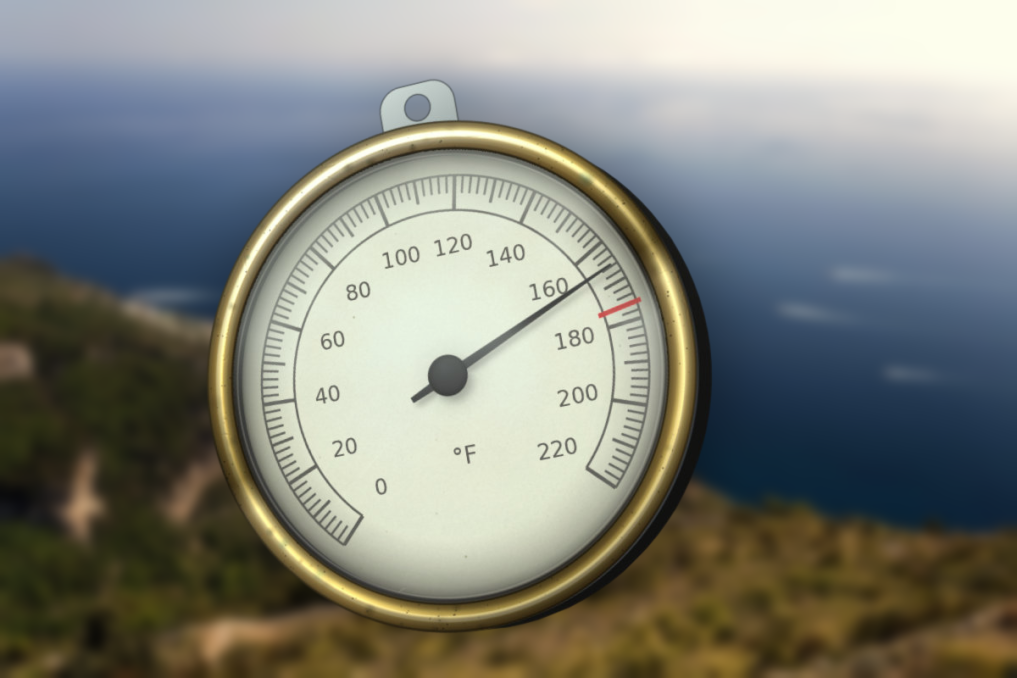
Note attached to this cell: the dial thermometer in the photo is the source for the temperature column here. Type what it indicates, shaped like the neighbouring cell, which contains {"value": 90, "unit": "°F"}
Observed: {"value": 166, "unit": "°F"}
